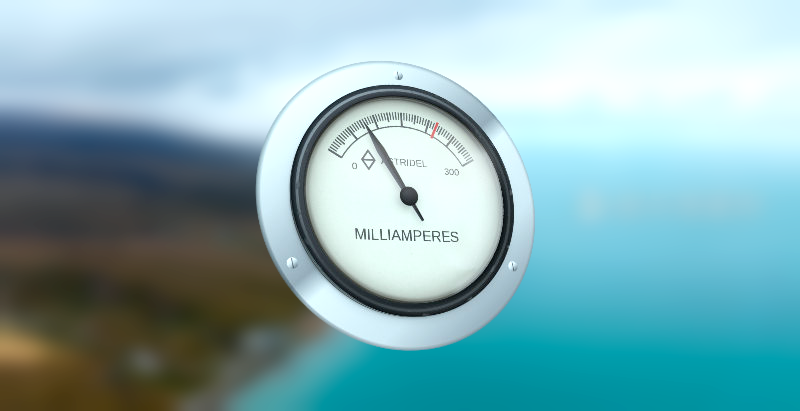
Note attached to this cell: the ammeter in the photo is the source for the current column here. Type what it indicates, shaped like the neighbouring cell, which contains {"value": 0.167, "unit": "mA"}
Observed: {"value": 75, "unit": "mA"}
